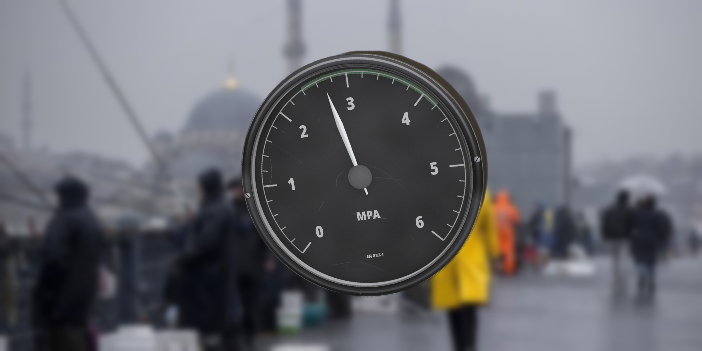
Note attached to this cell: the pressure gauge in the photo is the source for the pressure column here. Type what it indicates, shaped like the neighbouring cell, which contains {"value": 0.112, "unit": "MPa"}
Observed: {"value": 2.7, "unit": "MPa"}
